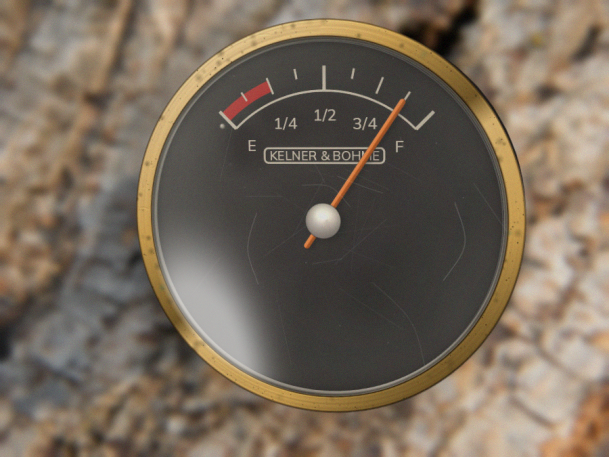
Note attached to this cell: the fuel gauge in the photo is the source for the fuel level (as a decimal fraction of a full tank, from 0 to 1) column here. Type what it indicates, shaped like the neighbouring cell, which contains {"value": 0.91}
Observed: {"value": 0.875}
